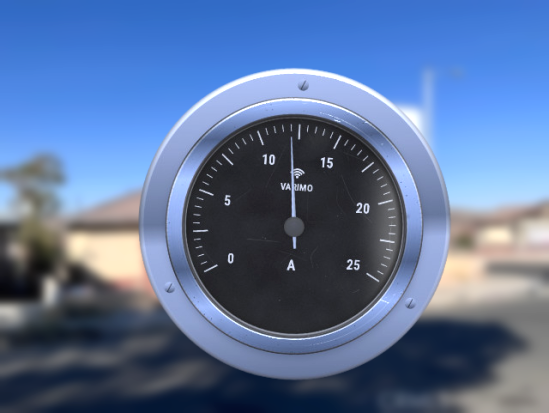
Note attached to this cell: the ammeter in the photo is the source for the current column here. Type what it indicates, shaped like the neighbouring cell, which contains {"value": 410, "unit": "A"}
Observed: {"value": 12, "unit": "A"}
